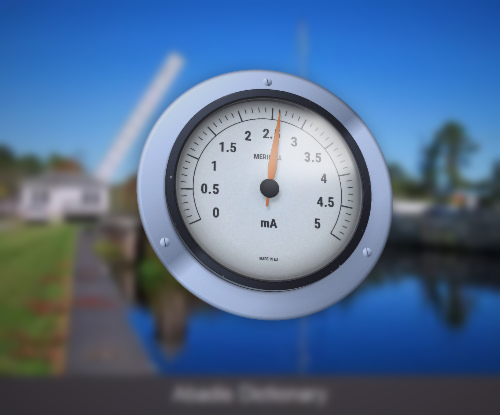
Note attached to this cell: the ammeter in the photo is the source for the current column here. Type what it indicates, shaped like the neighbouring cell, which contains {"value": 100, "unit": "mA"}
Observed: {"value": 2.6, "unit": "mA"}
